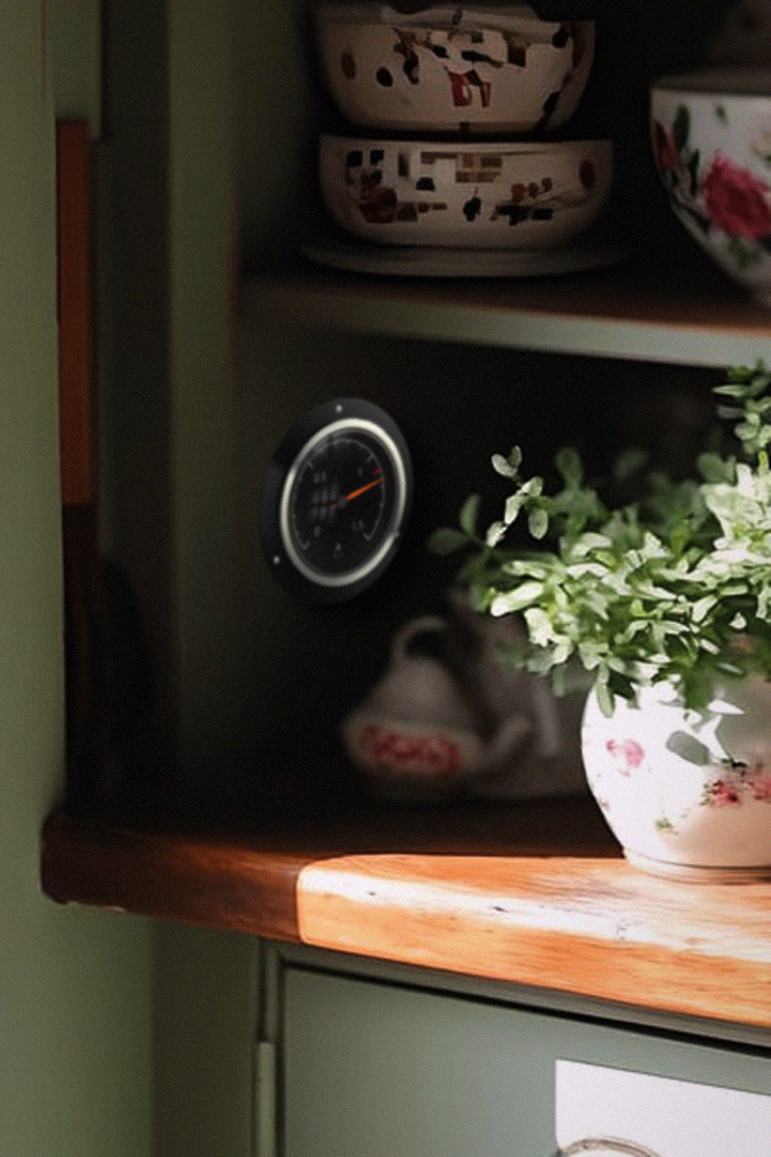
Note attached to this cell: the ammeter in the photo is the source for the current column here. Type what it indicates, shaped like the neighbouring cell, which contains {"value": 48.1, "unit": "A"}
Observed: {"value": 1.15, "unit": "A"}
